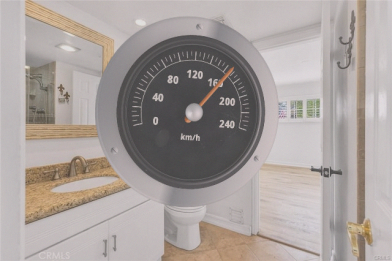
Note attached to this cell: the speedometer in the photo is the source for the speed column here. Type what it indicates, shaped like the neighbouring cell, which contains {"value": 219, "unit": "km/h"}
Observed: {"value": 165, "unit": "km/h"}
